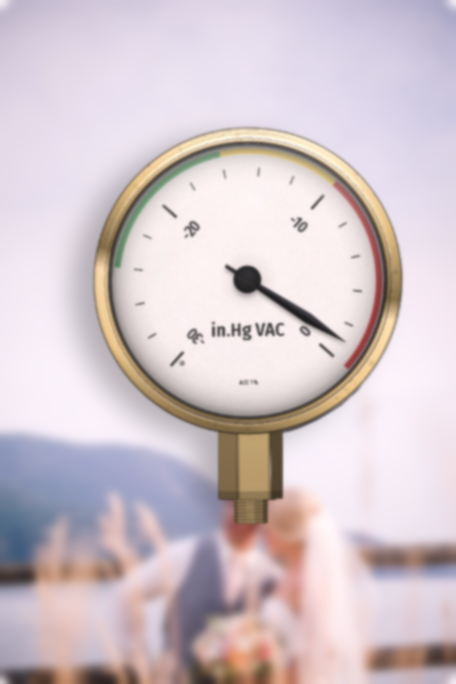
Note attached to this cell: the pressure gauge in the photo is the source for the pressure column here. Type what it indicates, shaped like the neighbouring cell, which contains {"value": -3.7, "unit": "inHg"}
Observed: {"value": -1, "unit": "inHg"}
